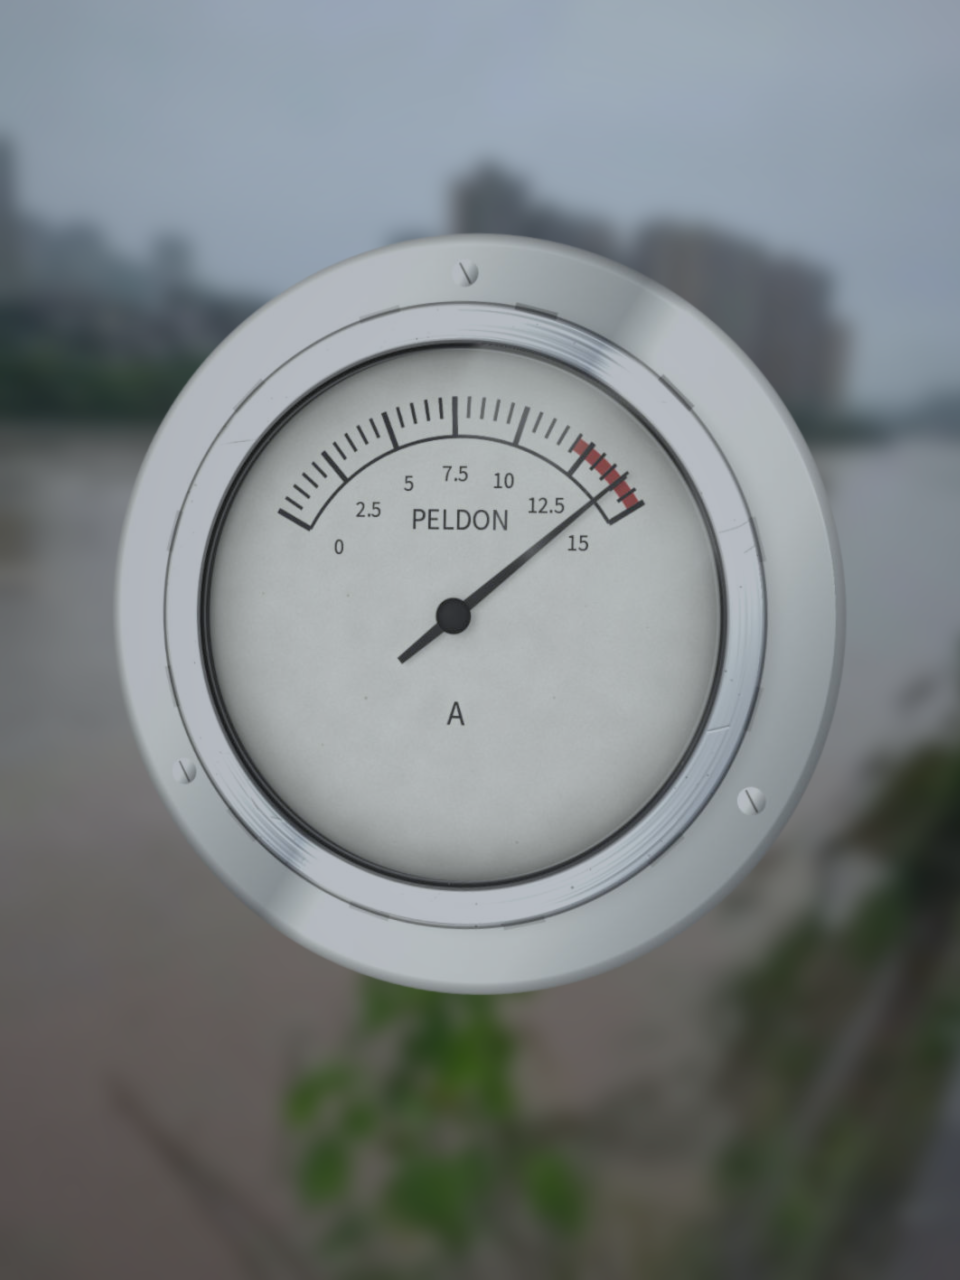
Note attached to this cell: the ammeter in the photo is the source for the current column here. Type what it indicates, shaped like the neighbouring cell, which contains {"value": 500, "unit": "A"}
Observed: {"value": 14, "unit": "A"}
